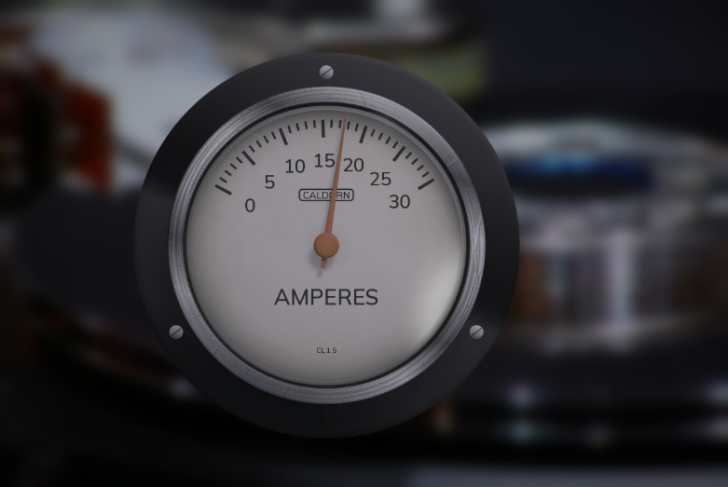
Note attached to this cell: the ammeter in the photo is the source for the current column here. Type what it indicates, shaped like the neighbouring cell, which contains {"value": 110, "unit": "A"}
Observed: {"value": 17.5, "unit": "A"}
